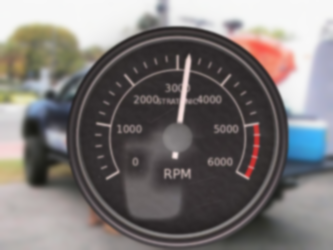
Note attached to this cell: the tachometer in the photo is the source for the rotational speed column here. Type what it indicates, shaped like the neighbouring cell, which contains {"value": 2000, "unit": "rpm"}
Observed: {"value": 3200, "unit": "rpm"}
